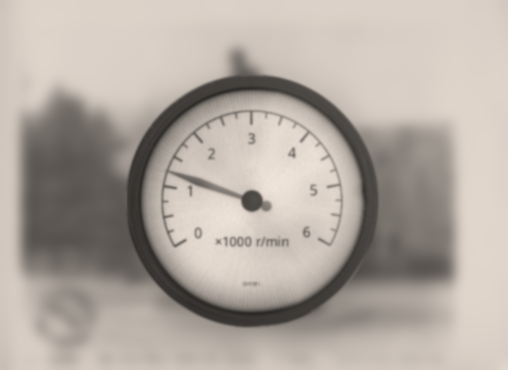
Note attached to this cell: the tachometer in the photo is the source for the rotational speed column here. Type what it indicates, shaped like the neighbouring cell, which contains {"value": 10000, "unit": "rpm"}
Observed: {"value": 1250, "unit": "rpm"}
